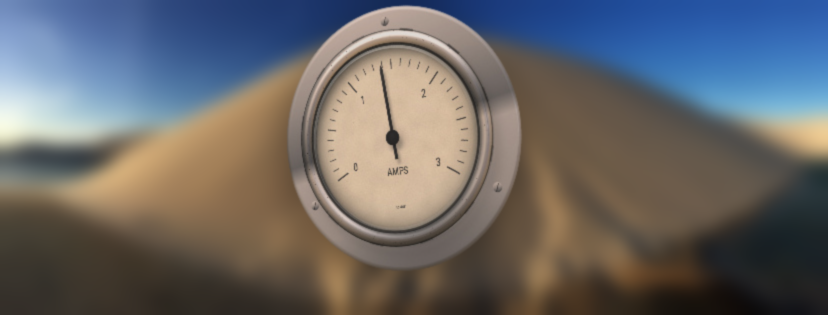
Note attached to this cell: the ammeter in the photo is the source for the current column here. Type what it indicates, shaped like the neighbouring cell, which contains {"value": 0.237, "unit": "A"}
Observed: {"value": 1.4, "unit": "A"}
